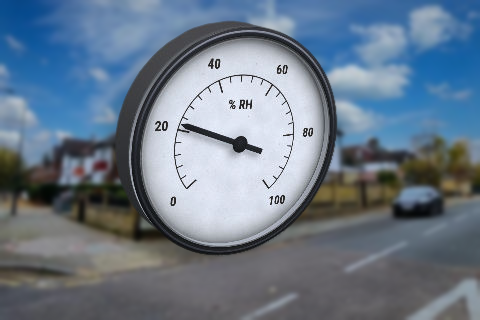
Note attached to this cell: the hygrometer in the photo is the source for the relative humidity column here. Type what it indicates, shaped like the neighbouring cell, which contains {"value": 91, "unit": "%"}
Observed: {"value": 22, "unit": "%"}
